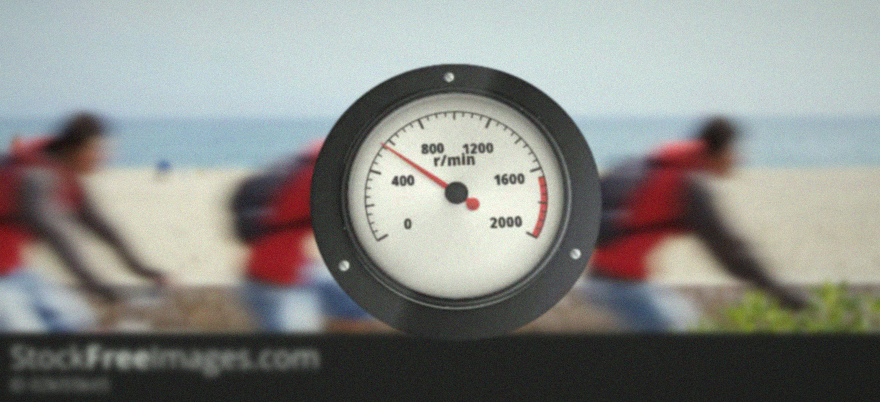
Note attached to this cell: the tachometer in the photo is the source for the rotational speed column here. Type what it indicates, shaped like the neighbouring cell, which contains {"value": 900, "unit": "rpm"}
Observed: {"value": 550, "unit": "rpm"}
